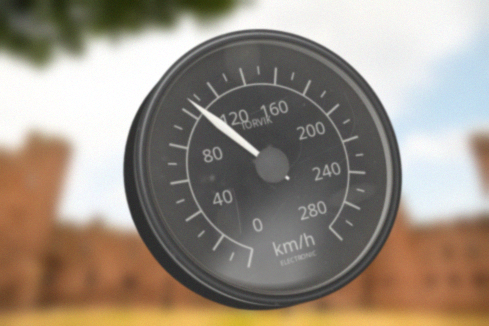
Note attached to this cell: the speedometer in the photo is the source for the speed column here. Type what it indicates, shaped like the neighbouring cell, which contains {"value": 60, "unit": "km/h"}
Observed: {"value": 105, "unit": "km/h"}
